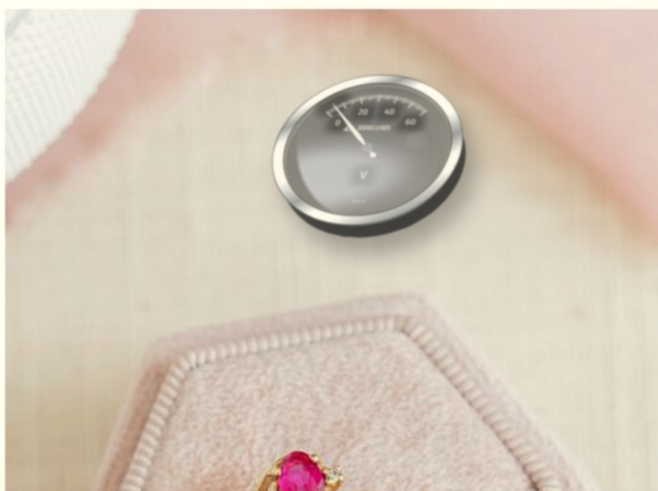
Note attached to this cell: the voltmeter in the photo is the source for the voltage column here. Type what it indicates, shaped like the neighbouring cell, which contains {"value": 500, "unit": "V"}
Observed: {"value": 5, "unit": "V"}
